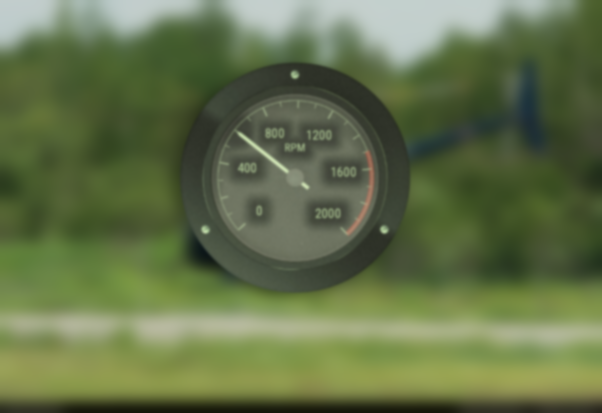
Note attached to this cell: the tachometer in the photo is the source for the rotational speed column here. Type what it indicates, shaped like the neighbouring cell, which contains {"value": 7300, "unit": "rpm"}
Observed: {"value": 600, "unit": "rpm"}
